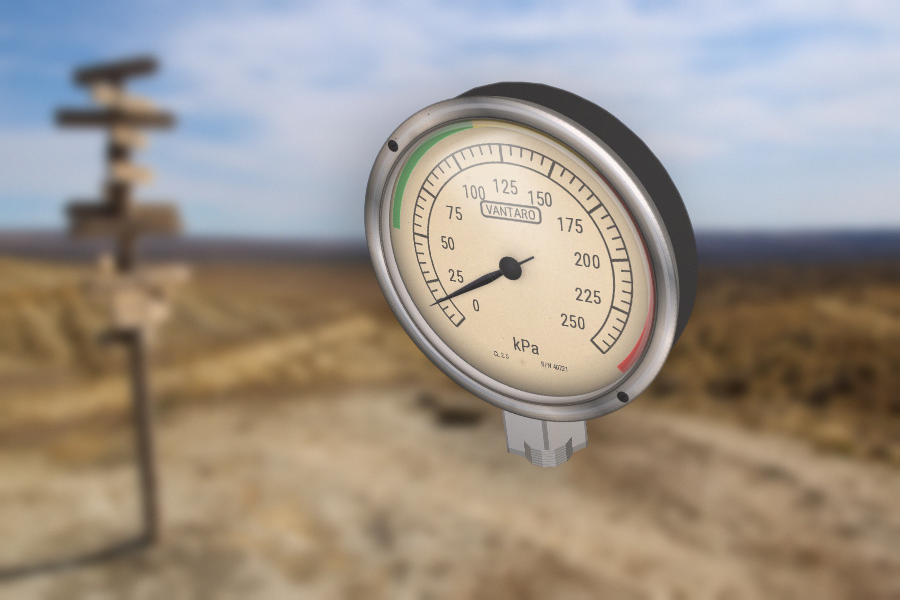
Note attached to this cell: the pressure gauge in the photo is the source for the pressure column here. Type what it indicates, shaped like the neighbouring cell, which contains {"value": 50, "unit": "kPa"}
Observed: {"value": 15, "unit": "kPa"}
